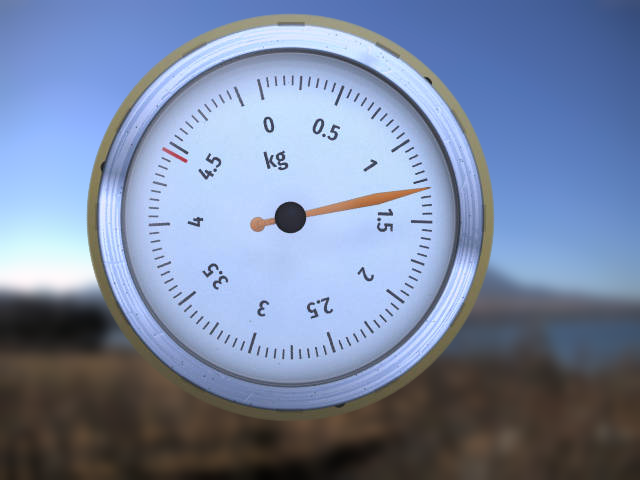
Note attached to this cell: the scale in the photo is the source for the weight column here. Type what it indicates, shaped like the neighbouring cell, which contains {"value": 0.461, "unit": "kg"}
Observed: {"value": 1.3, "unit": "kg"}
